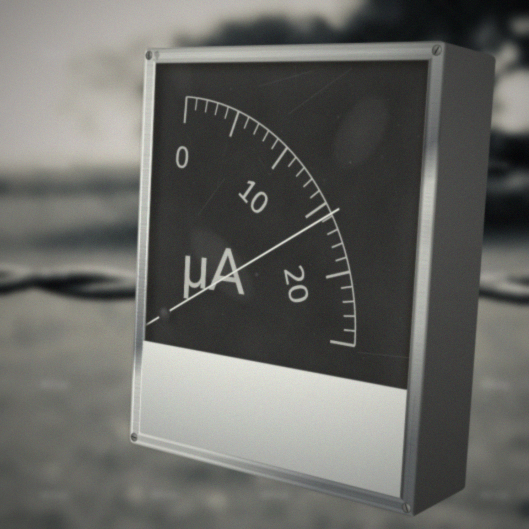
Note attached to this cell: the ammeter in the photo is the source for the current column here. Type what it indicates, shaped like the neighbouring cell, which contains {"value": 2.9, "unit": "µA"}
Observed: {"value": 16, "unit": "µA"}
